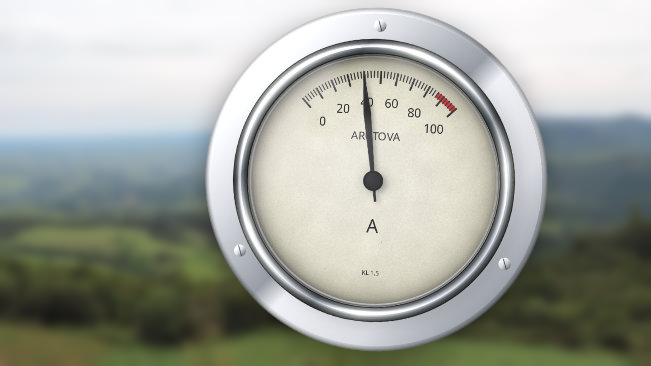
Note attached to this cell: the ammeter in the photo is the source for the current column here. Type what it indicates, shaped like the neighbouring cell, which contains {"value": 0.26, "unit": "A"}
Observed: {"value": 40, "unit": "A"}
